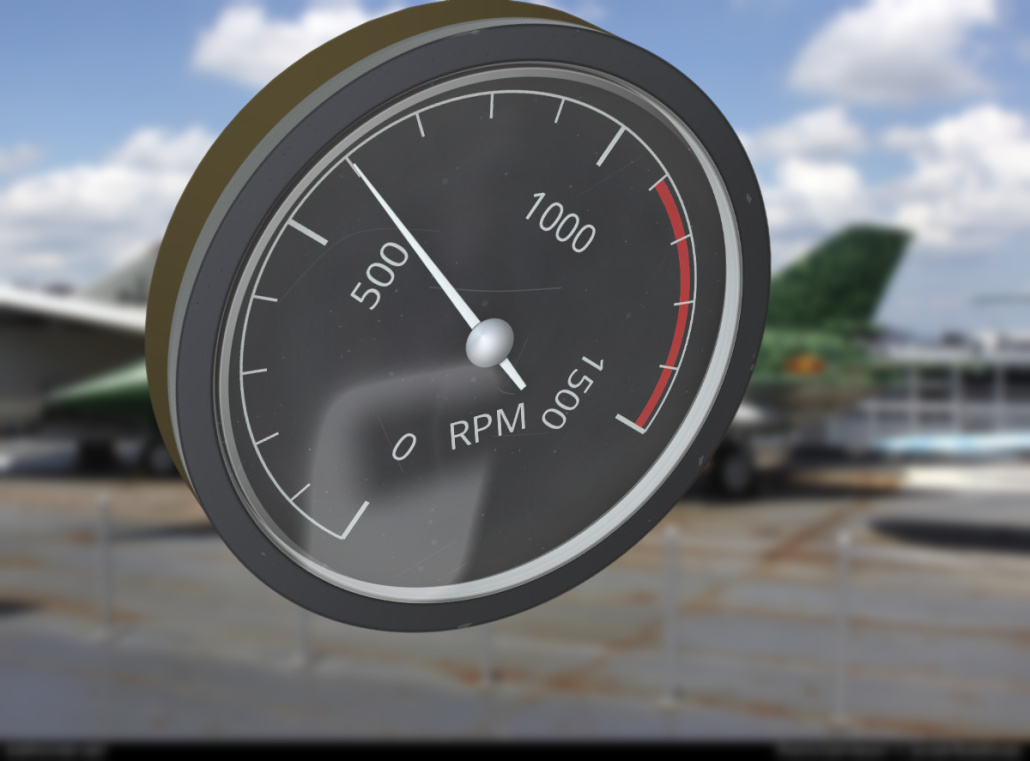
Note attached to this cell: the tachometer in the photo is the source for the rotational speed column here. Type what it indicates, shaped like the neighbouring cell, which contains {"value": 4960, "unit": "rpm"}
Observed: {"value": 600, "unit": "rpm"}
